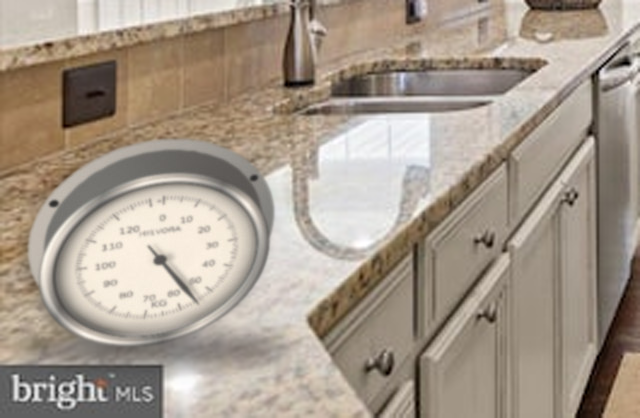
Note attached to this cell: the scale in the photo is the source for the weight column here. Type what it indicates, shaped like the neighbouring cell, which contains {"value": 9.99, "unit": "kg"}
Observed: {"value": 55, "unit": "kg"}
